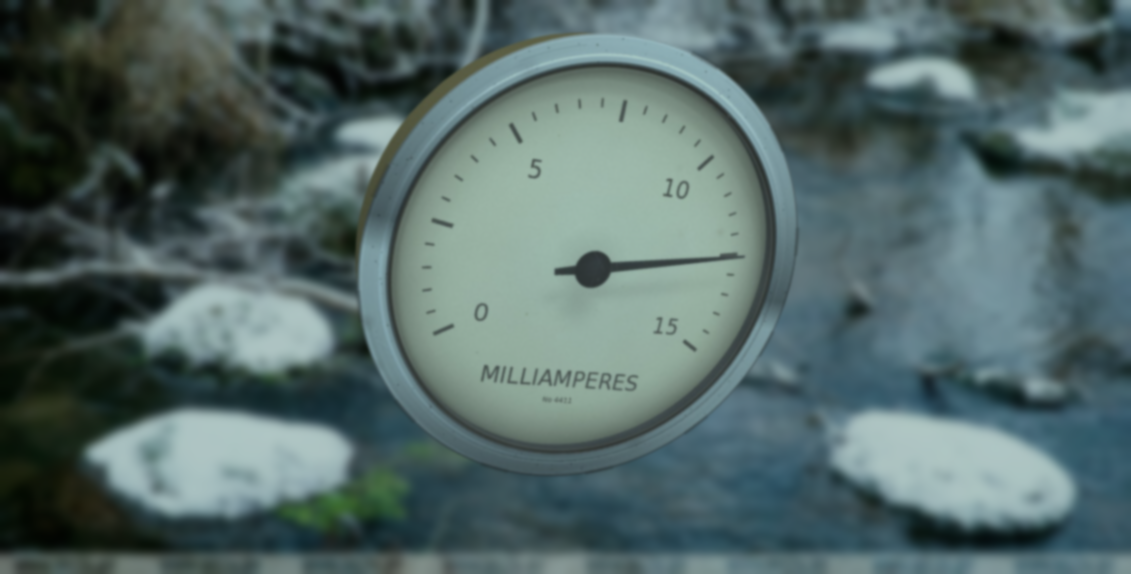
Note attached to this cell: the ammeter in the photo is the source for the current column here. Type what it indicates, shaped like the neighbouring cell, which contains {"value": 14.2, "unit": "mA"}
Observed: {"value": 12.5, "unit": "mA"}
